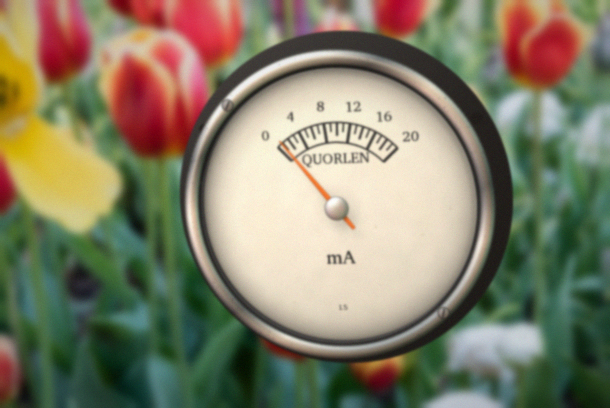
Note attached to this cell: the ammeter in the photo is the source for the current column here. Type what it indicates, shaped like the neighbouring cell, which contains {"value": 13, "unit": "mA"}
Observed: {"value": 1, "unit": "mA"}
